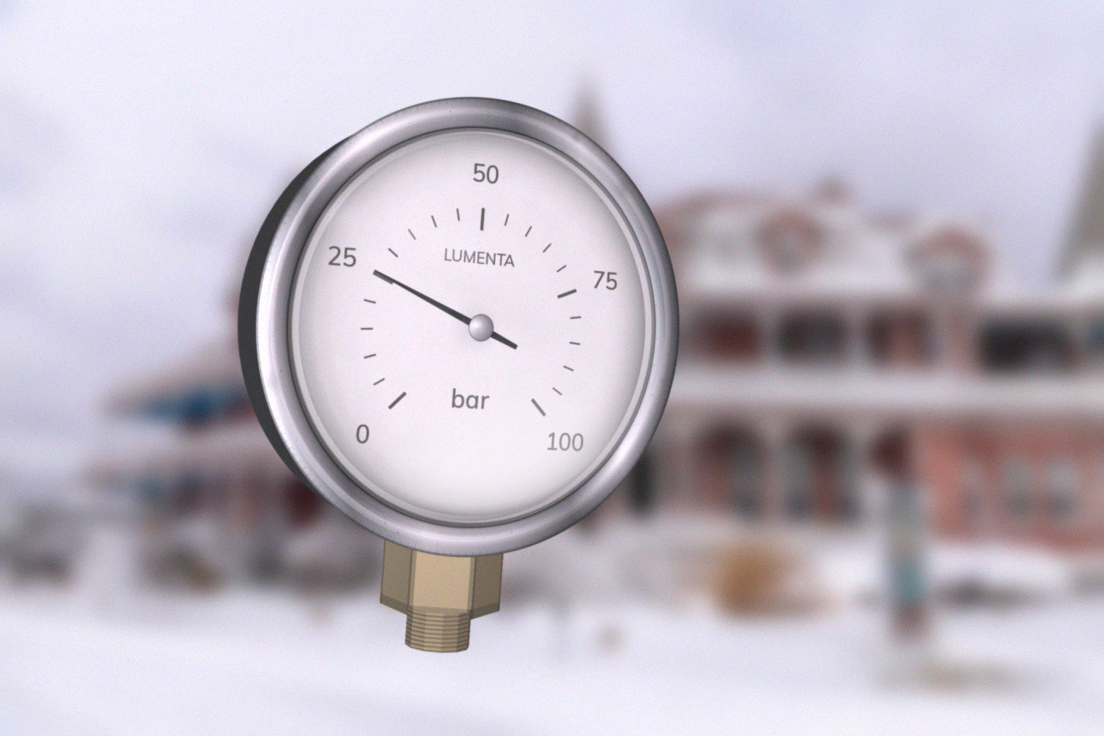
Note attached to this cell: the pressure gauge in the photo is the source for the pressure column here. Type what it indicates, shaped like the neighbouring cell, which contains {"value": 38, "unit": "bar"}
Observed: {"value": 25, "unit": "bar"}
